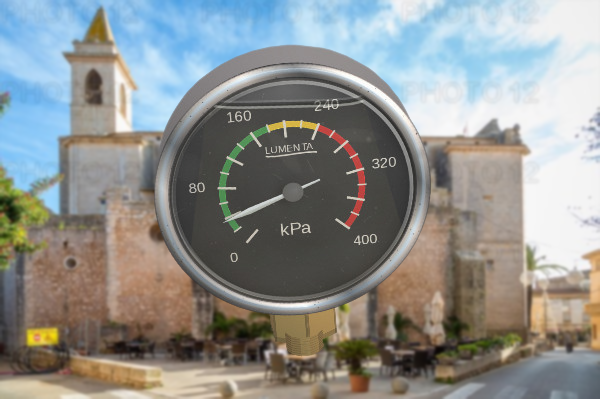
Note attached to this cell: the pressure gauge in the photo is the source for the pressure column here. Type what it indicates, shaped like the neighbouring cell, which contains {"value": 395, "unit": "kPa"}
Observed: {"value": 40, "unit": "kPa"}
